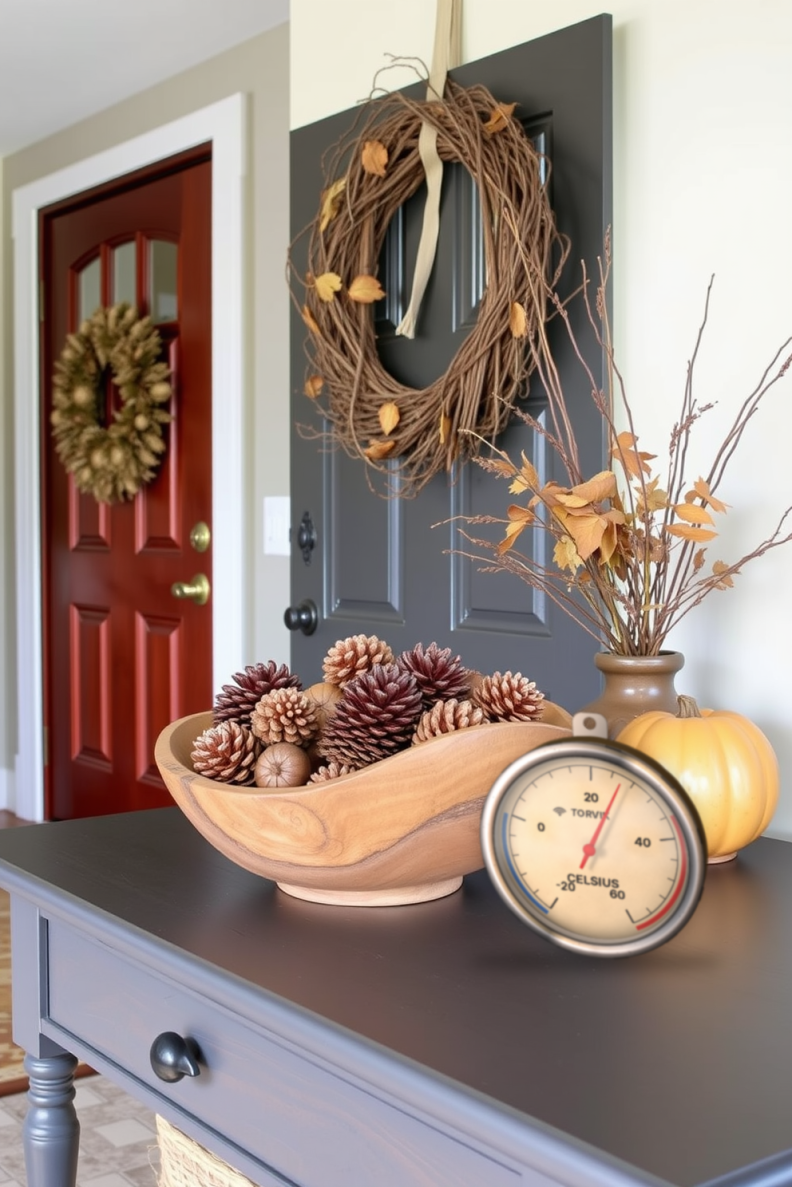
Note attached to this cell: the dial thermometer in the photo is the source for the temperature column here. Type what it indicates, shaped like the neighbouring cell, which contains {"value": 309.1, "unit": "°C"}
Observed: {"value": 26, "unit": "°C"}
